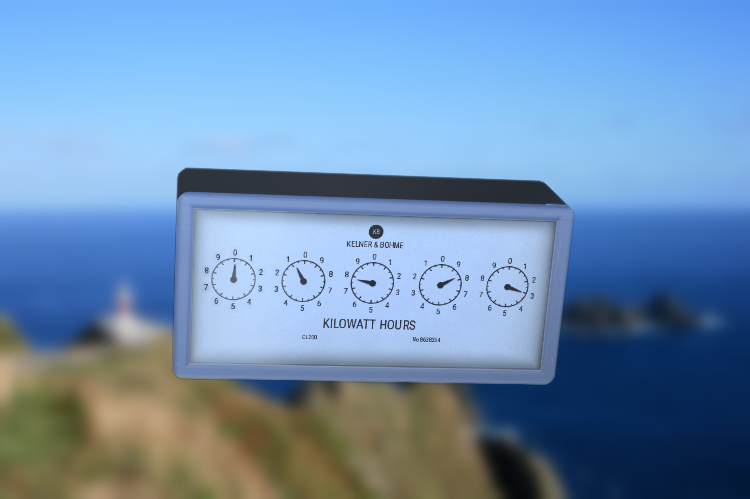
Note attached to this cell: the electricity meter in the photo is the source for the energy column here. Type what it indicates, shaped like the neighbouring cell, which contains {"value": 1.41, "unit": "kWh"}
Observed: {"value": 783, "unit": "kWh"}
